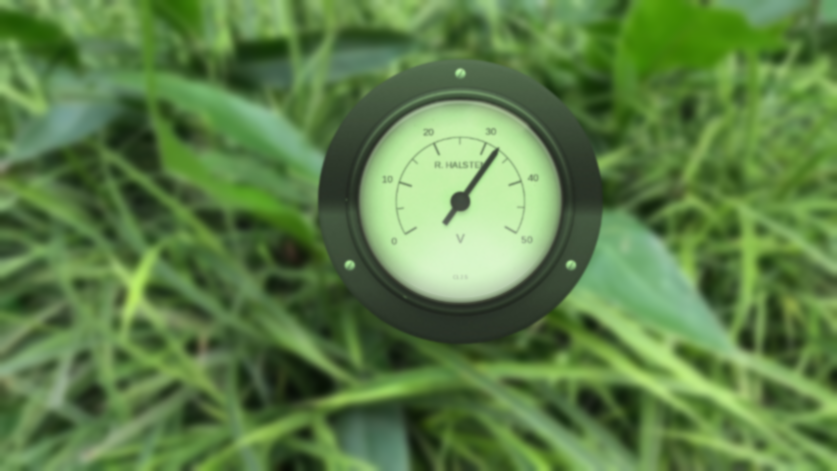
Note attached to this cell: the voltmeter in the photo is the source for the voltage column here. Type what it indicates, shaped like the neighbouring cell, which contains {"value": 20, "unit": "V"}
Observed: {"value": 32.5, "unit": "V"}
